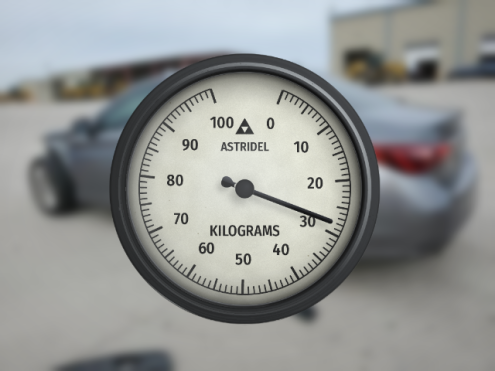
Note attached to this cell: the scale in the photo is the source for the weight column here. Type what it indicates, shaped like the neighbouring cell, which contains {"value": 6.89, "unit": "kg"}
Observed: {"value": 28, "unit": "kg"}
